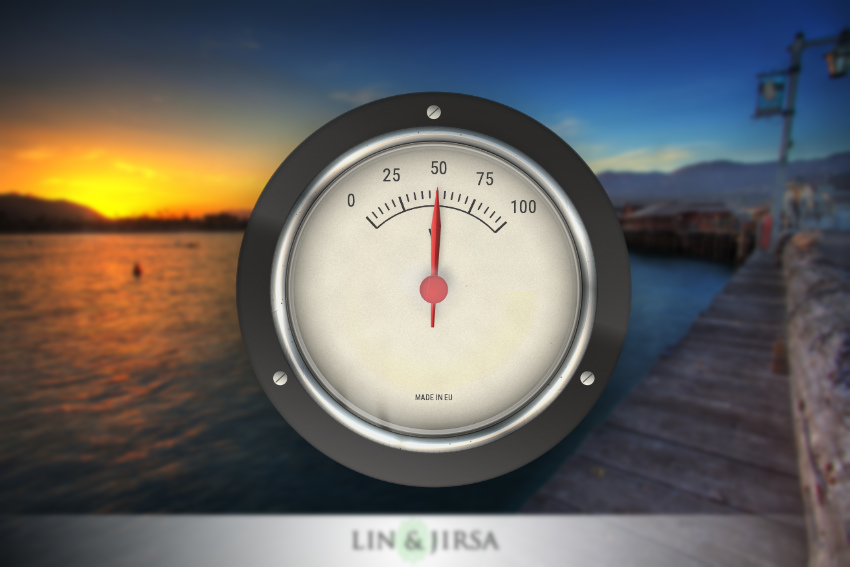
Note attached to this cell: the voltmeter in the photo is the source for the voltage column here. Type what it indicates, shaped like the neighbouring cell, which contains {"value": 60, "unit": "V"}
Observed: {"value": 50, "unit": "V"}
